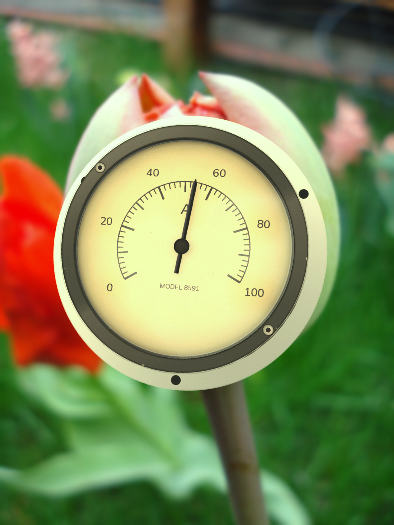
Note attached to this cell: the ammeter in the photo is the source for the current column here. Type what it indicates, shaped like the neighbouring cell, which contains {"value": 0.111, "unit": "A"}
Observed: {"value": 54, "unit": "A"}
